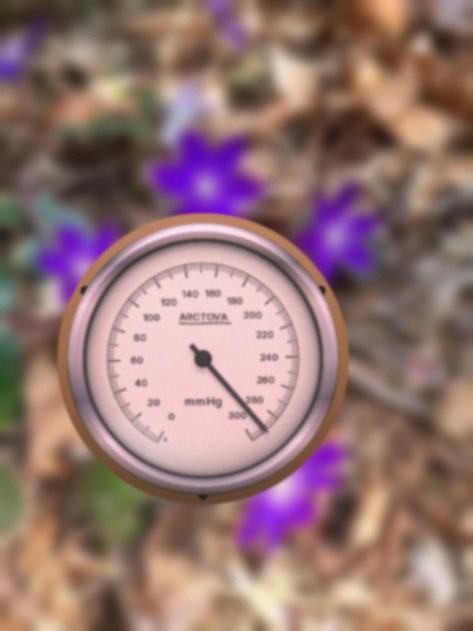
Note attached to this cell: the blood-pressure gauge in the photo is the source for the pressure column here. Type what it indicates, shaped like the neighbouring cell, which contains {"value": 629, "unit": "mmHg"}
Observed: {"value": 290, "unit": "mmHg"}
